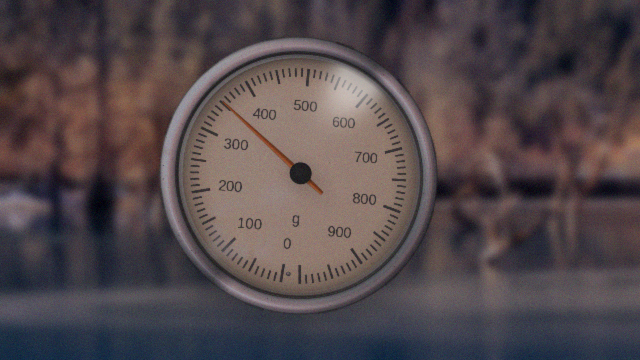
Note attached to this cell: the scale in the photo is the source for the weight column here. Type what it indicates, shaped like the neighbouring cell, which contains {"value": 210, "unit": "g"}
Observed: {"value": 350, "unit": "g"}
